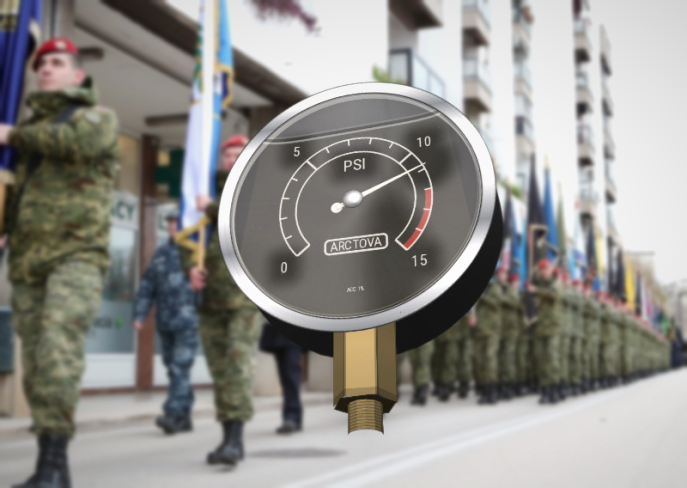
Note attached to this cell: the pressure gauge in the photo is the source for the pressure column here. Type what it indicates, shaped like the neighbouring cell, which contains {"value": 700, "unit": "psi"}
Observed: {"value": 11, "unit": "psi"}
